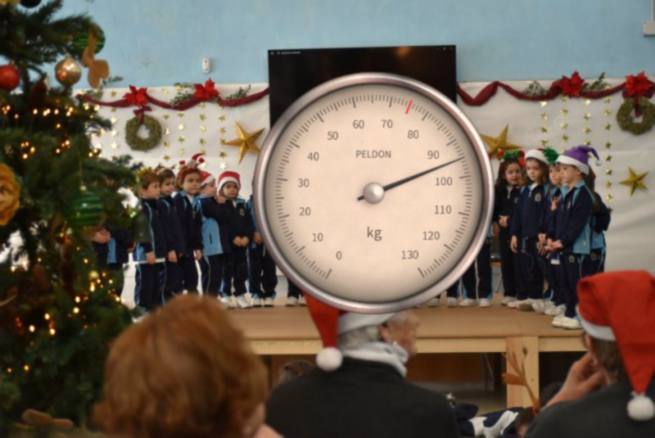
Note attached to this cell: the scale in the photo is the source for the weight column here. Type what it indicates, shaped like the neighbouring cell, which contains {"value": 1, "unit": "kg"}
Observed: {"value": 95, "unit": "kg"}
